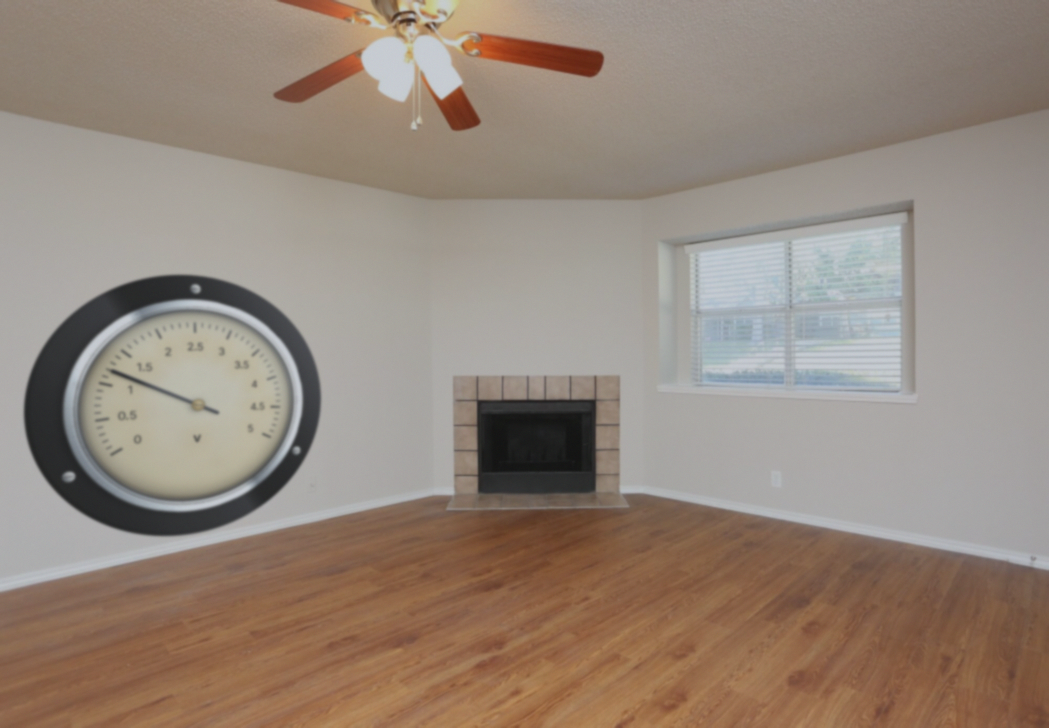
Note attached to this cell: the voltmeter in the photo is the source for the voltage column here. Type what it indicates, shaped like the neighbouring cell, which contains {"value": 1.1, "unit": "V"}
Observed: {"value": 1.2, "unit": "V"}
